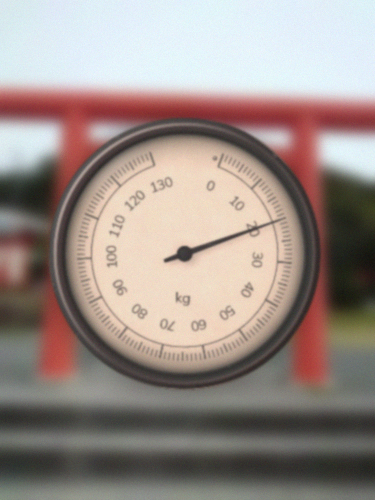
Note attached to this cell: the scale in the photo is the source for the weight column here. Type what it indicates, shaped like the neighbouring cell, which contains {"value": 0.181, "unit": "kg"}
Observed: {"value": 20, "unit": "kg"}
